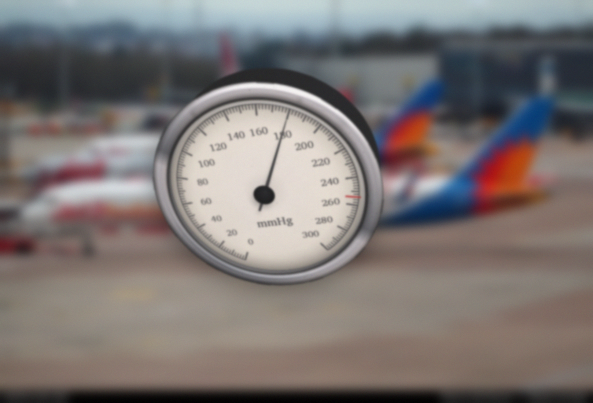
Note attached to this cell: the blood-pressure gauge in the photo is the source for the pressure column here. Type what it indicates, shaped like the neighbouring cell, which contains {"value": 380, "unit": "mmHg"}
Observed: {"value": 180, "unit": "mmHg"}
